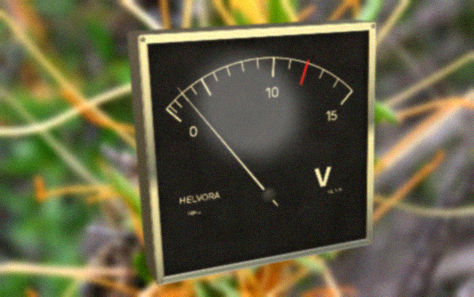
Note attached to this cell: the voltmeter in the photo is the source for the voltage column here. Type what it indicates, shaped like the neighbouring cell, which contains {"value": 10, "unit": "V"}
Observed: {"value": 3, "unit": "V"}
